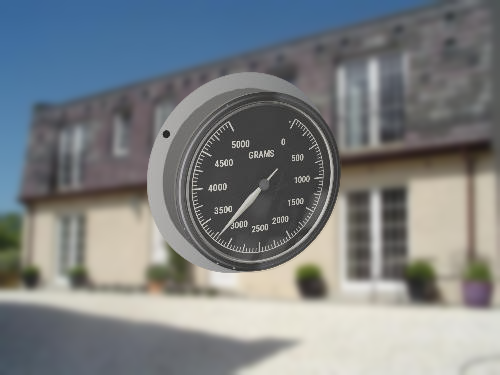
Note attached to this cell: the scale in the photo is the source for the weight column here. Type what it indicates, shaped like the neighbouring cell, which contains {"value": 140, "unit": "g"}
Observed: {"value": 3250, "unit": "g"}
